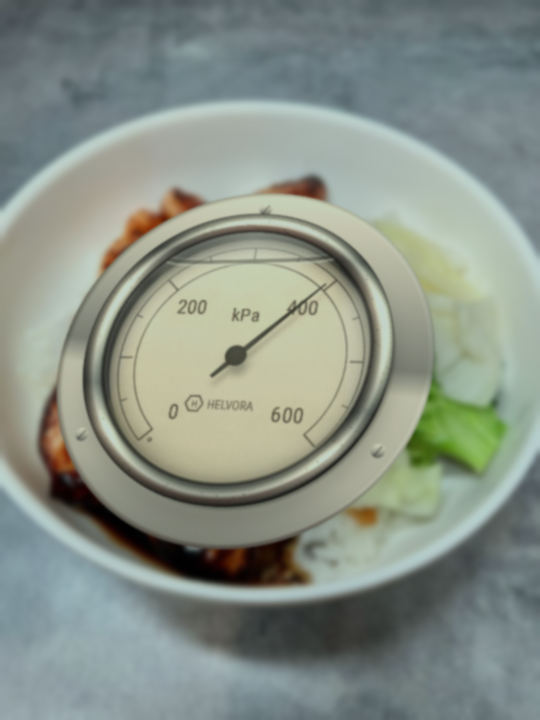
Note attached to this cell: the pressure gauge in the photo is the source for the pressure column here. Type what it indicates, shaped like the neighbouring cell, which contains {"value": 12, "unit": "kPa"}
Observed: {"value": 400, "unit": "kPa"}
